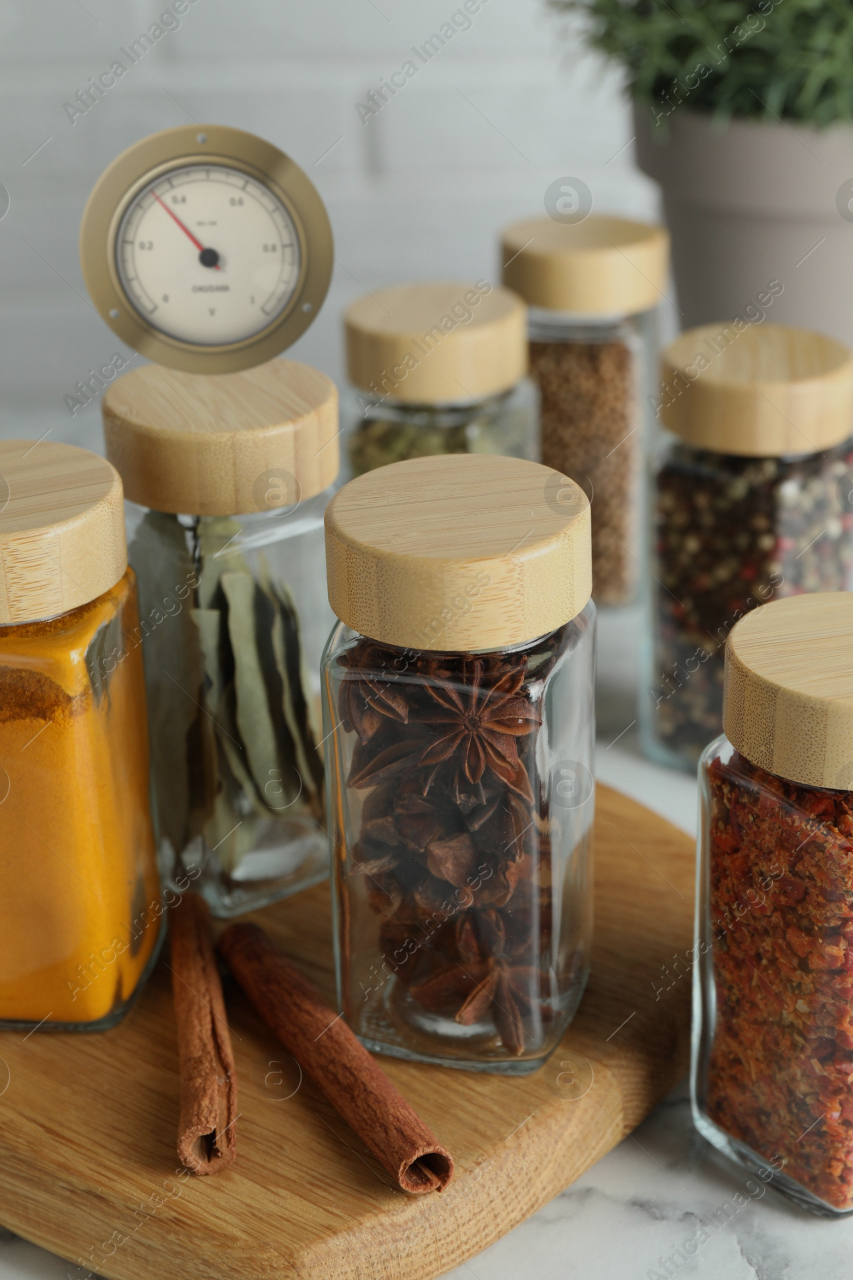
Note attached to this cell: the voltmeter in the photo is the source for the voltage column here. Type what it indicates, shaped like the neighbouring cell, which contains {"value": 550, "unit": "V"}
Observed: {"value": 0.35, "unit": "V"}
